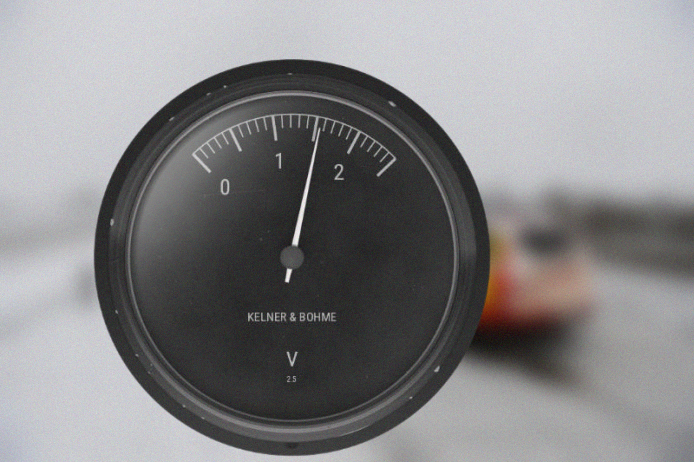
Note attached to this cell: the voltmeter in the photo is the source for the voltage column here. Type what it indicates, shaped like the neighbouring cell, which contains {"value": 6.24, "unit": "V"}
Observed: {"value": 1.55, "unit": "V"}
